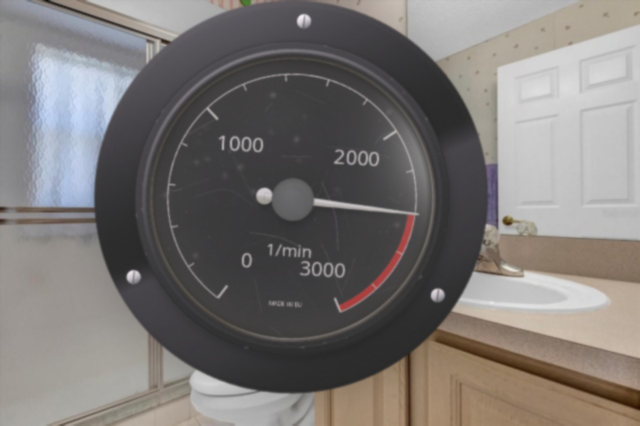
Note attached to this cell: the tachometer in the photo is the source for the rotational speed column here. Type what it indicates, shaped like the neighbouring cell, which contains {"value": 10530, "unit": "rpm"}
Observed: {"value": 2400, "unit": "rpm"}
